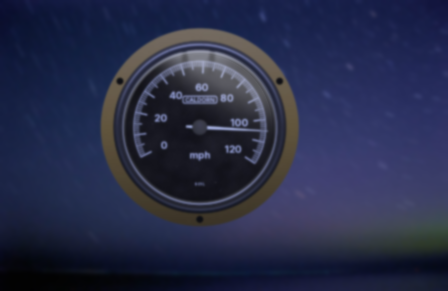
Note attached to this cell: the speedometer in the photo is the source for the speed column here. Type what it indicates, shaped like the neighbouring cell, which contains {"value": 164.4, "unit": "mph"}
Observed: {"value": 105, "unit": "mph"}
